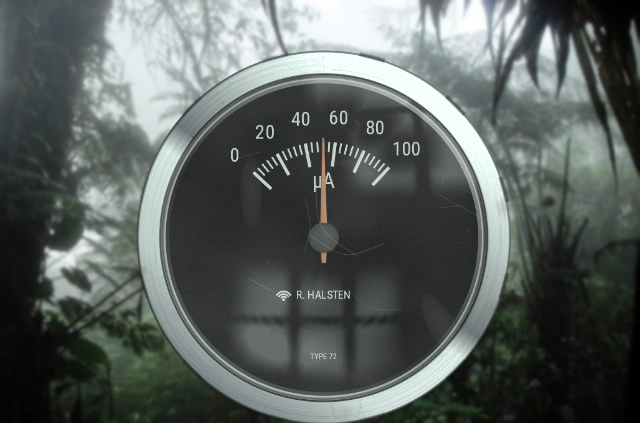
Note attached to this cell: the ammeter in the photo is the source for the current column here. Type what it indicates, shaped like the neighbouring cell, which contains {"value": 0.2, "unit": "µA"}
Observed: {"value": 52, "unit": "µA"}
